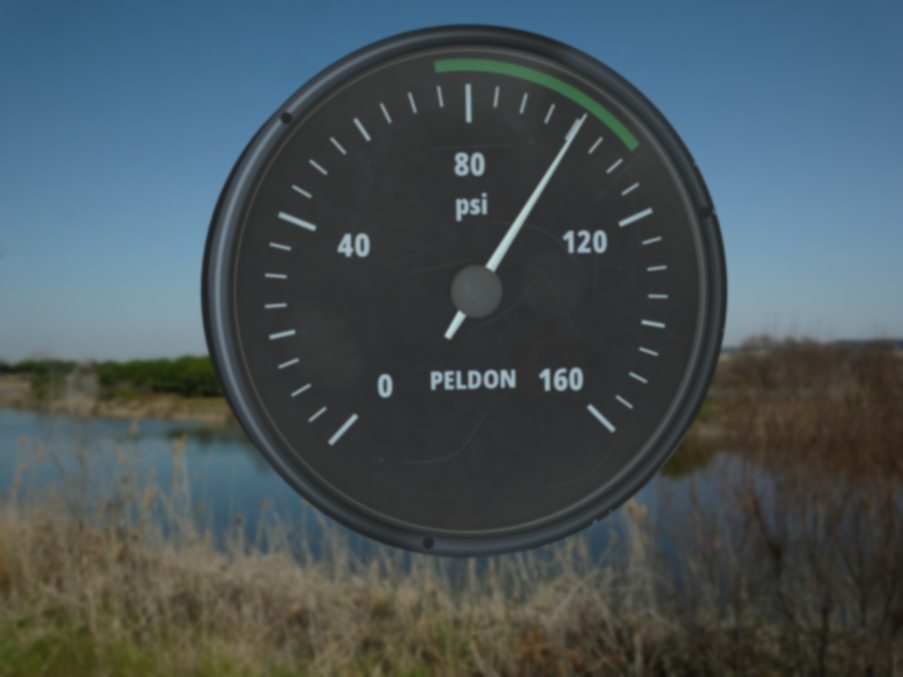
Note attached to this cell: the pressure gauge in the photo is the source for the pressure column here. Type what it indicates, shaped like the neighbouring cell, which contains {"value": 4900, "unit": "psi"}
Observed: {"value": 100, "unit": "psi"}
